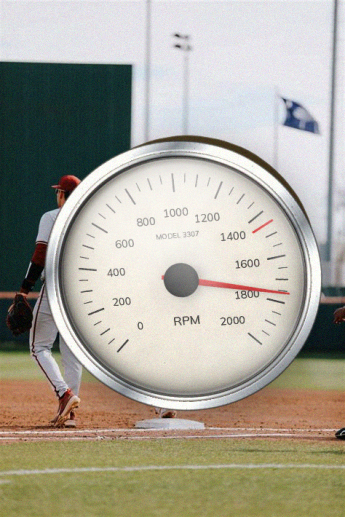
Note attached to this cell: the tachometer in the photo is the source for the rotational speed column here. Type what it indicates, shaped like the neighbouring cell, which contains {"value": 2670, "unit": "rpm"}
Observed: {"value": 1750, "unit": "rpm"}
